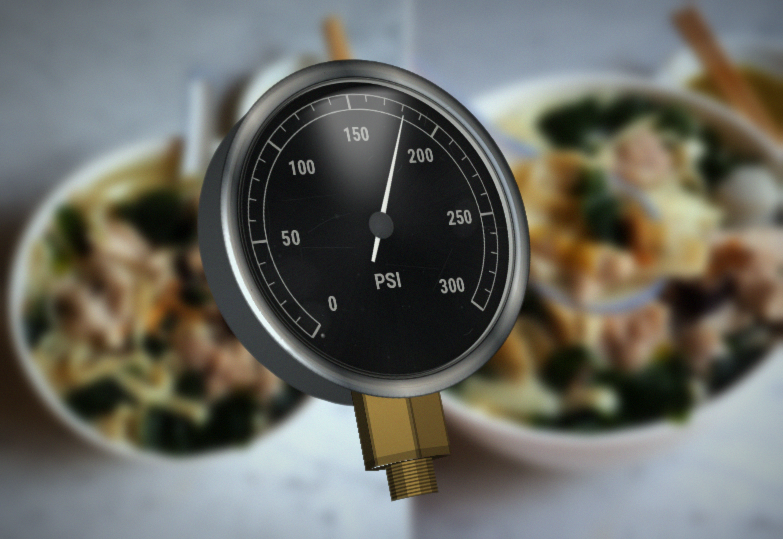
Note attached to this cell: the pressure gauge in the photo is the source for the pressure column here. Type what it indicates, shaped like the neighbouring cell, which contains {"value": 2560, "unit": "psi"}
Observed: {"value": 180, "unit": "psi"}
